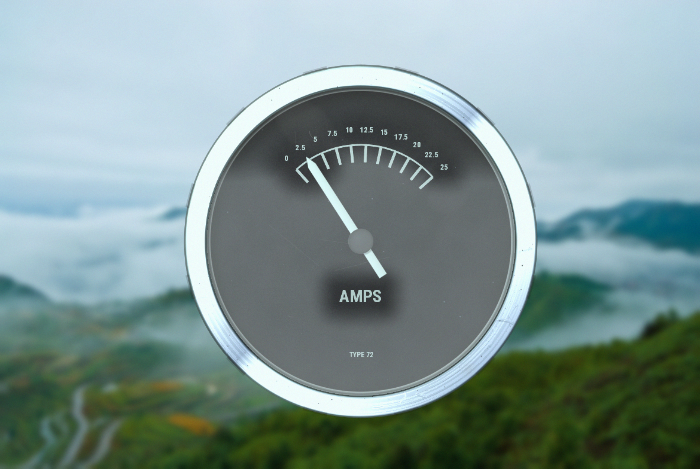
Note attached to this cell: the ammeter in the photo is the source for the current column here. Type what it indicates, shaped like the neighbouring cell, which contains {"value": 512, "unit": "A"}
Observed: {"value": 2.5, "unit": "A"}
